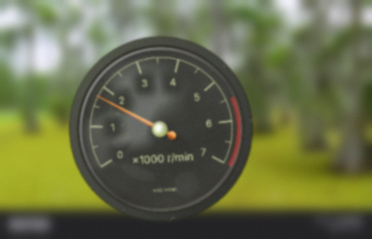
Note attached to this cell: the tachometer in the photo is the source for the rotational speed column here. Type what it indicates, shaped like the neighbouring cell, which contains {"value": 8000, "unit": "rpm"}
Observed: {"value": 1750, "unit": "rpm"}
